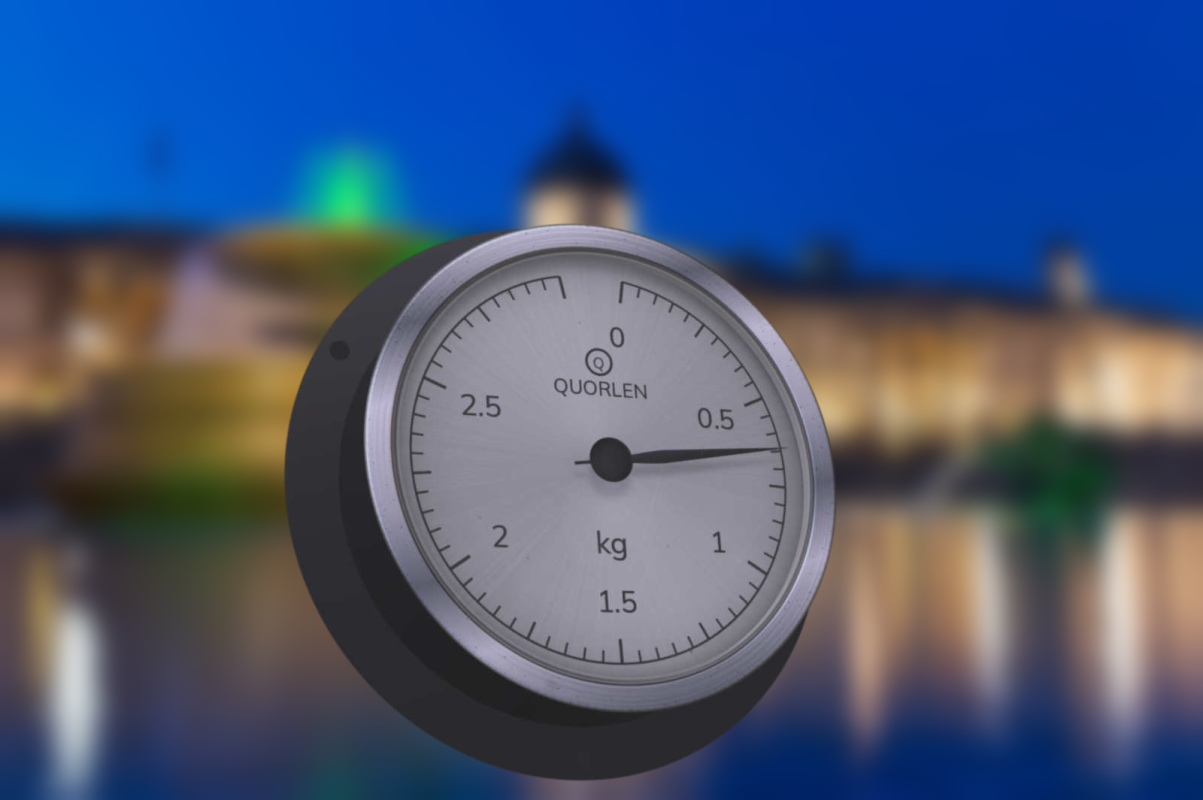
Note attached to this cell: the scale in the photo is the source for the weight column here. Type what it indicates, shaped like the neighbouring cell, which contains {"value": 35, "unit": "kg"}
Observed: {"value": 0.65, "unit": "kg"}
